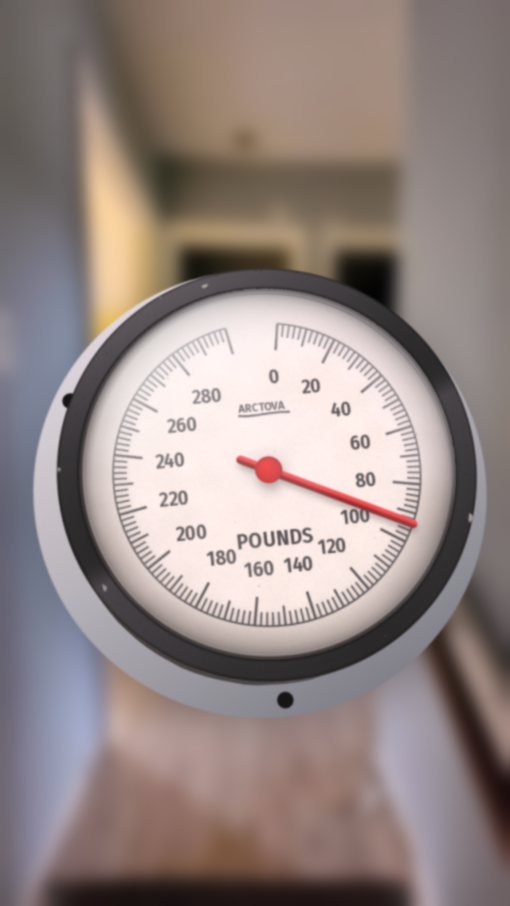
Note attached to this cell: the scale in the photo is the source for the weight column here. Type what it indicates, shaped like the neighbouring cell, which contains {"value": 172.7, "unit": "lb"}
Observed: {"value": 94, "unit": "lb"}
